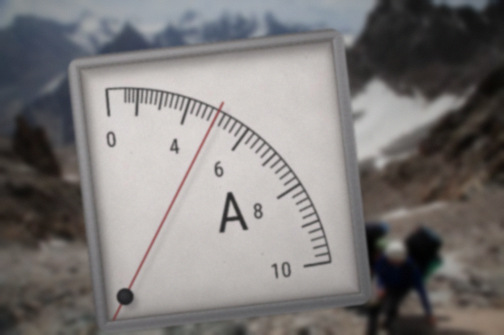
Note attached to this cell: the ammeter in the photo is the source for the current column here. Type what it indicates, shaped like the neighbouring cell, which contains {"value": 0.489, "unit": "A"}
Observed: {"value": 5, "unit": "A"}
